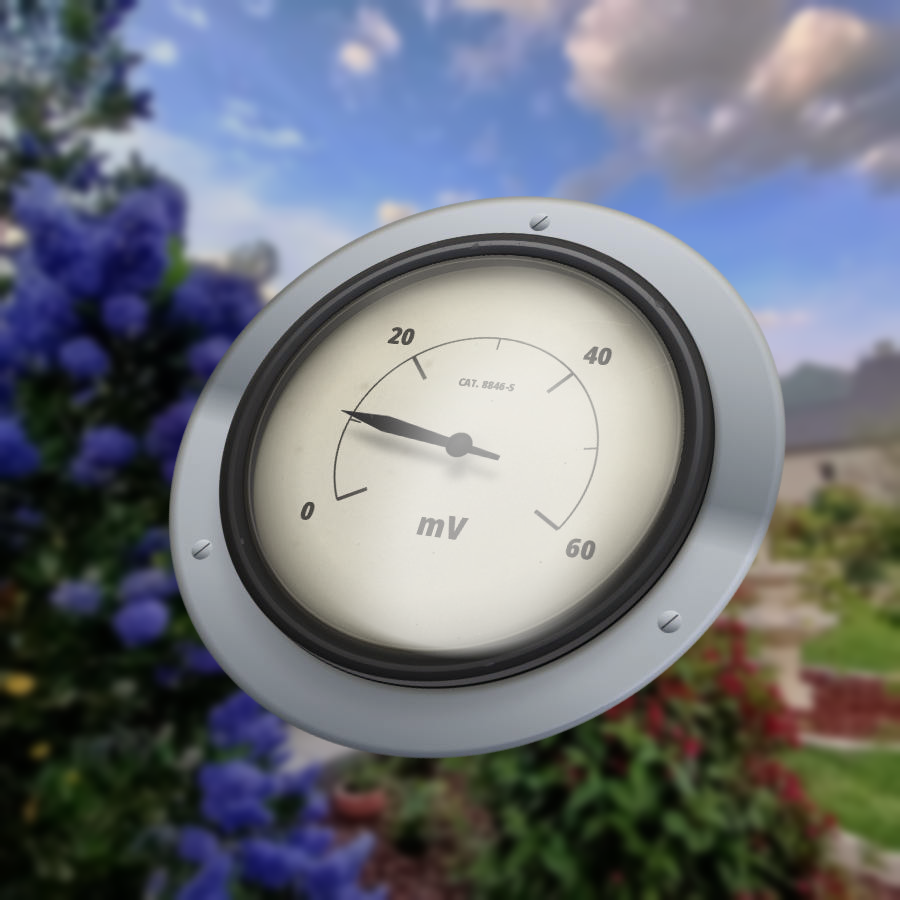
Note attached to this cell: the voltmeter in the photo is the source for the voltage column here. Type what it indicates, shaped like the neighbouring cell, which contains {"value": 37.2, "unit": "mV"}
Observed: {"value": 10, "unit": "mV"}
